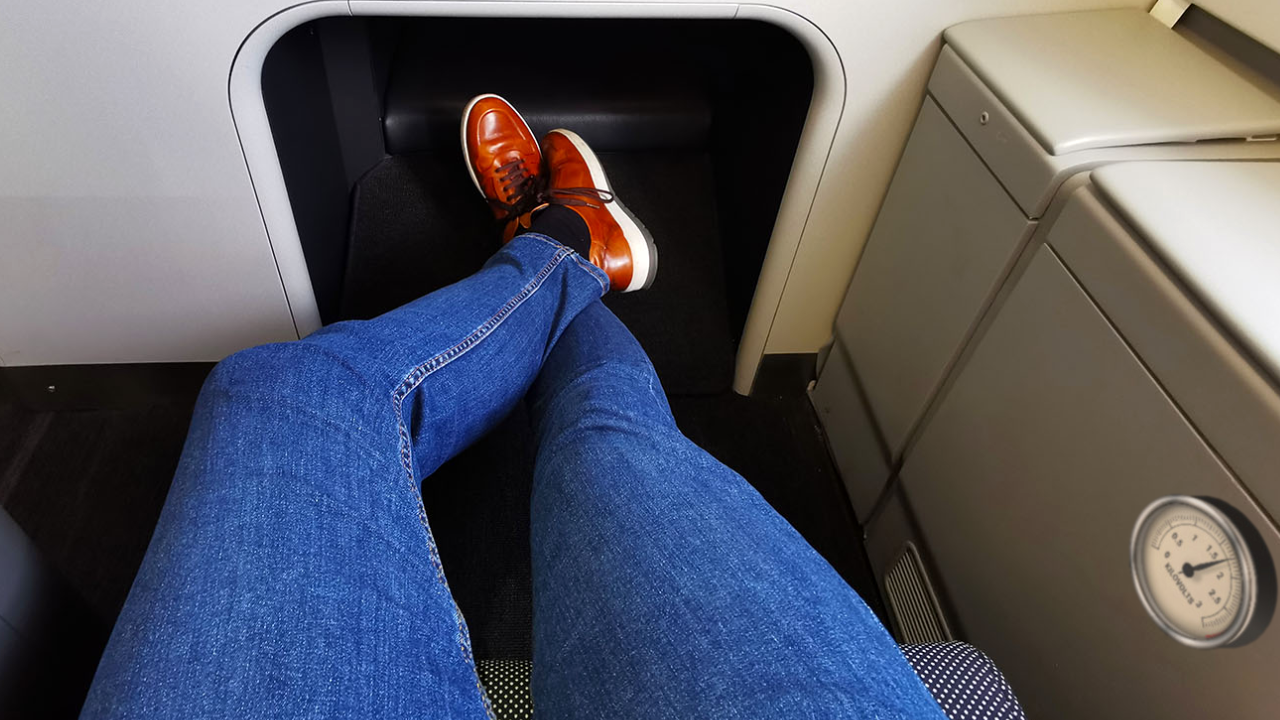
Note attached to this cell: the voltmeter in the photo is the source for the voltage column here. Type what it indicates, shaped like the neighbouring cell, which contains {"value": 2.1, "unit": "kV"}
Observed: {"value": 1.75, "unit": "kV"}
